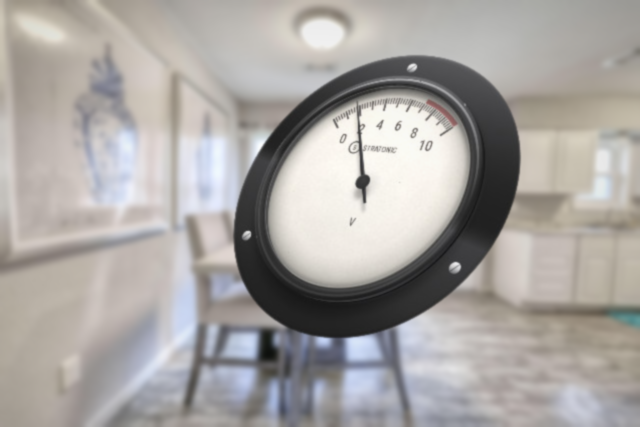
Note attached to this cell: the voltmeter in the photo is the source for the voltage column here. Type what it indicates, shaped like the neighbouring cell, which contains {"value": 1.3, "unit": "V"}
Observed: {"value": 2, "unit": "V"}
